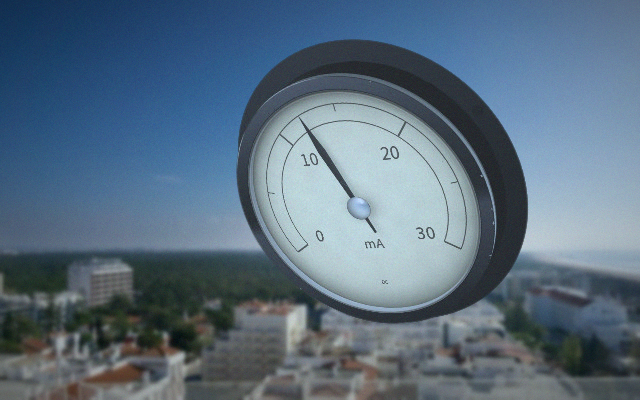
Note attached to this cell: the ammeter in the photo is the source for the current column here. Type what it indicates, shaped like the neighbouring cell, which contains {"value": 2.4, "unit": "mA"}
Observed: {"value": 12.5, "unit": "mA"}
